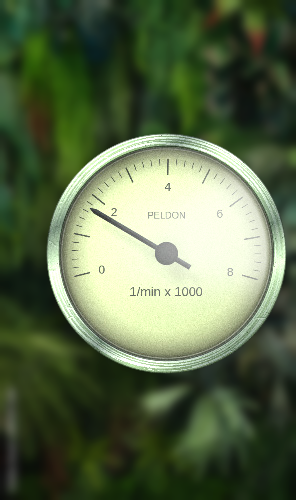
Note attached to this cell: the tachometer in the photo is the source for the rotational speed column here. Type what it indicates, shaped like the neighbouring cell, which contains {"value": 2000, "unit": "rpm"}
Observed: {"value": 1700, "unit": "rpm"}
